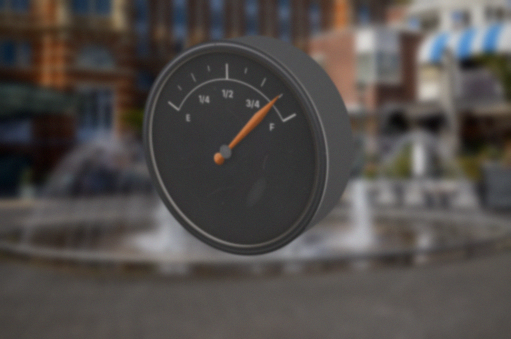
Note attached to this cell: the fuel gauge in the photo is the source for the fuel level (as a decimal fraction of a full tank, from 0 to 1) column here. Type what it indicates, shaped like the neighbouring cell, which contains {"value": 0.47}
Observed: {"value": 0.875}
